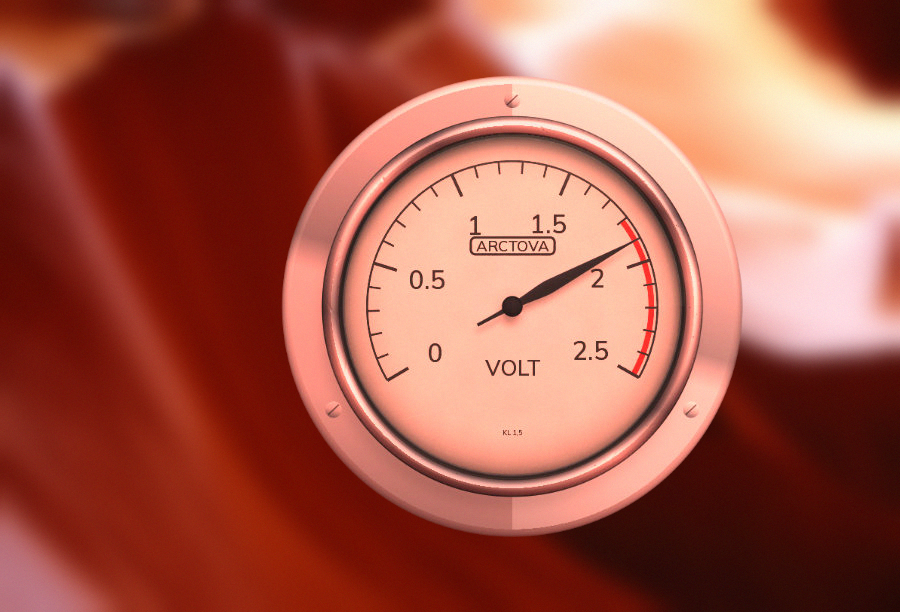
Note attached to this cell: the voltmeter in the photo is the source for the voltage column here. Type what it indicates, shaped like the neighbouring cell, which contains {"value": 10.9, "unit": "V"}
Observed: {"value": 1.9, "unit": "V"}
